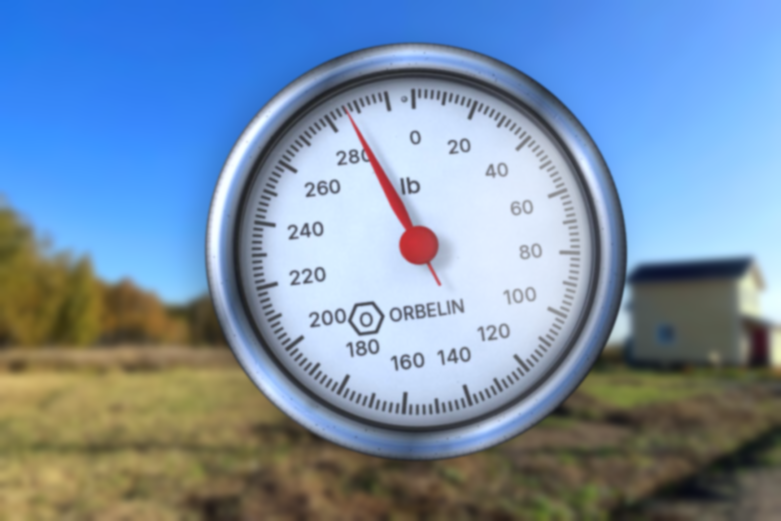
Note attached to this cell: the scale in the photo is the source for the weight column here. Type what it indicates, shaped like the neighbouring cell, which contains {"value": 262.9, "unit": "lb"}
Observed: {"value": 286, "unit": "lb"}
